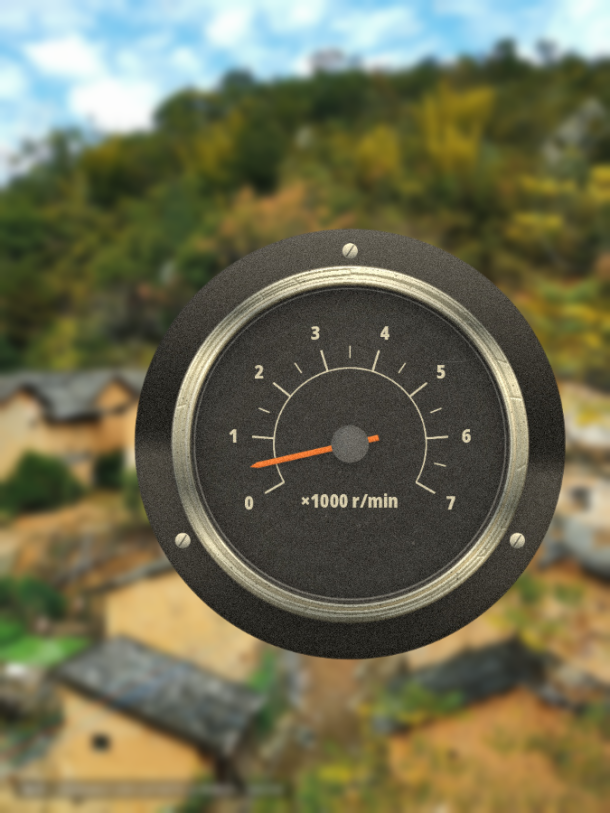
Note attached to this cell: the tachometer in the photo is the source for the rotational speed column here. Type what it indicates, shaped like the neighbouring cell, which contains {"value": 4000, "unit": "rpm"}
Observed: {"value": 500, "unit": "rpm"}
